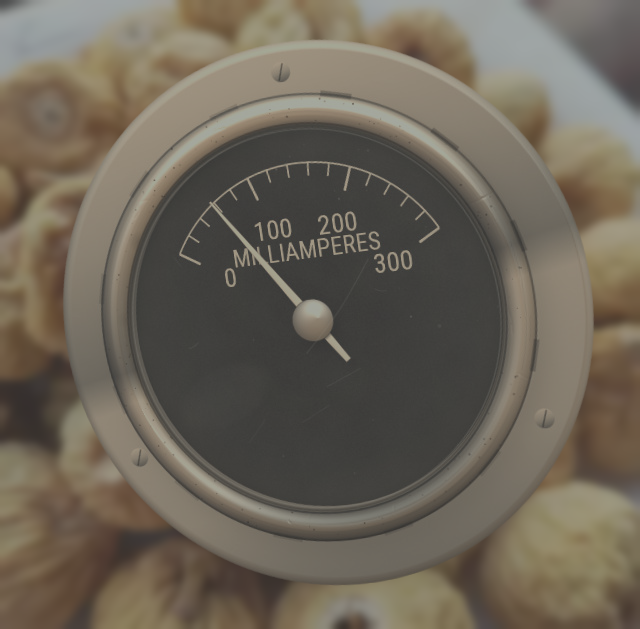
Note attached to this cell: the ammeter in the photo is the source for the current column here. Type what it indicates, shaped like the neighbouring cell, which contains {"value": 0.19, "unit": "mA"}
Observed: {"value": 60, "unit": "mA"}
